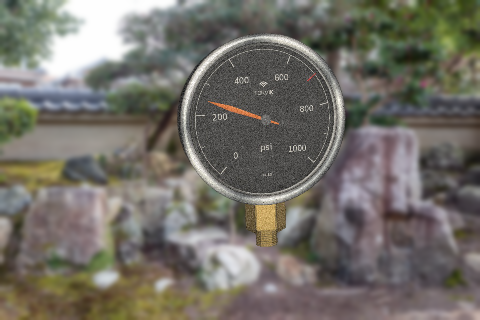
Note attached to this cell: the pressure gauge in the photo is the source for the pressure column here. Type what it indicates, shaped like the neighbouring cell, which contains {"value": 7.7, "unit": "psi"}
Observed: {"value": 250, "unit": "psi"}
